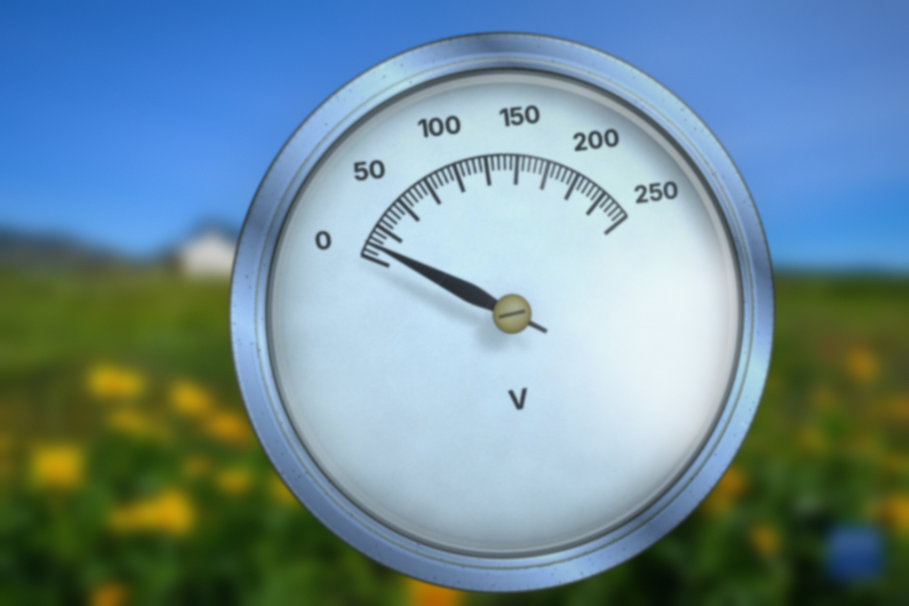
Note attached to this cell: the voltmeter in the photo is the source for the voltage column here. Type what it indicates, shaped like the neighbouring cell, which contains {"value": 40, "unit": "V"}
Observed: {"value": 10, "unit": "V"}
